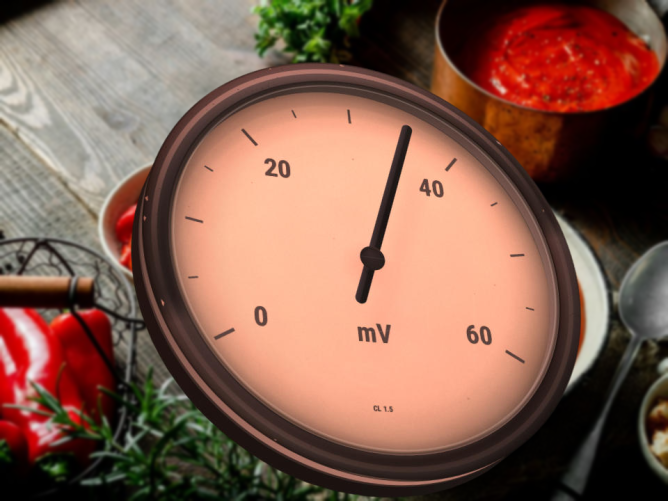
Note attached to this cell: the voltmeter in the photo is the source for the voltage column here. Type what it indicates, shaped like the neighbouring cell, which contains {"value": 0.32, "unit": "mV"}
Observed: {"value": 35, "unit": "mV"}
